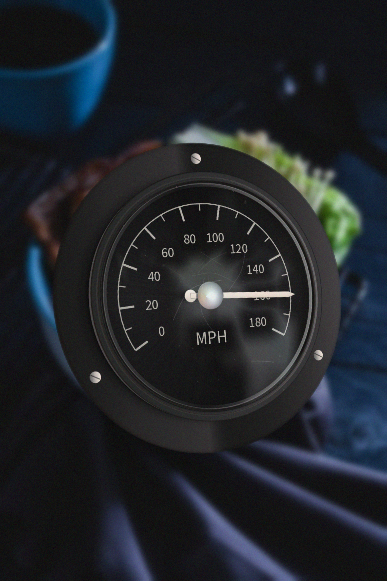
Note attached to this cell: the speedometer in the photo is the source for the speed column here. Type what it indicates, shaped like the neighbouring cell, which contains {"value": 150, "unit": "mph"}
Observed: {"value": 160, "unit": "mph"}
